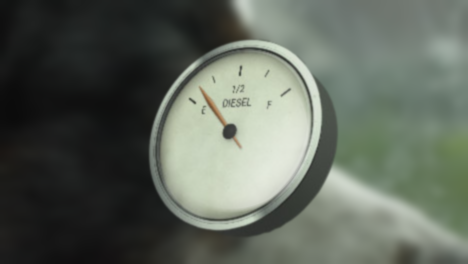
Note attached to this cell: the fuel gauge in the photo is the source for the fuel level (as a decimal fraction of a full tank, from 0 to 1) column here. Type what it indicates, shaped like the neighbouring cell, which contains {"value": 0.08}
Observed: {"value": 0.125}
